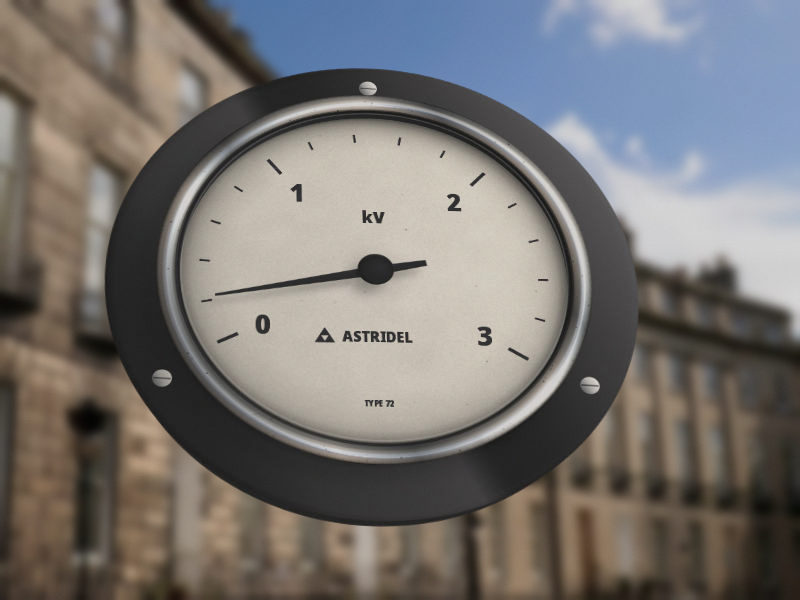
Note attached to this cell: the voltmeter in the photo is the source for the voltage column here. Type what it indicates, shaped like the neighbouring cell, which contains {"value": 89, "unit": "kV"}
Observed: {"value": 0.2, "unit": "kV"}
